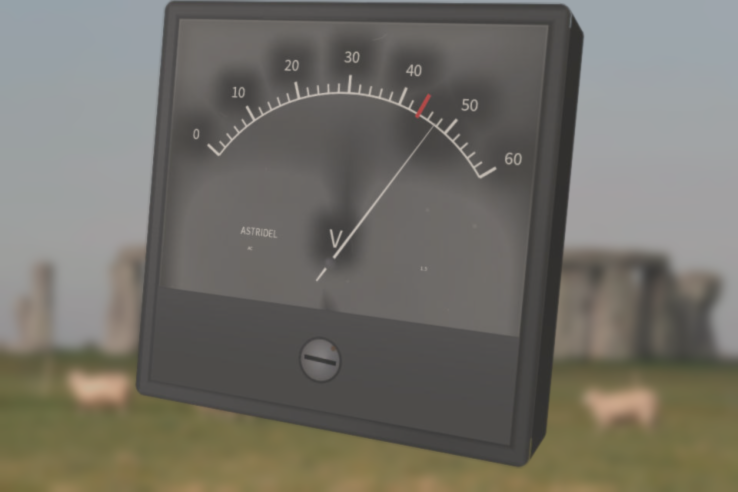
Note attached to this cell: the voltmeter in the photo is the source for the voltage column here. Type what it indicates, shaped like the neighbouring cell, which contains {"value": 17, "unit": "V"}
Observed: {"value": 48, "unit": "V"}
